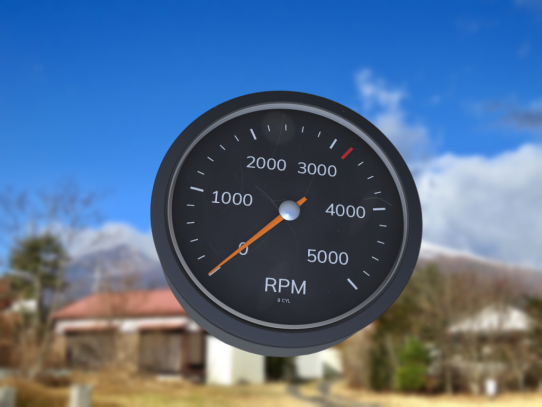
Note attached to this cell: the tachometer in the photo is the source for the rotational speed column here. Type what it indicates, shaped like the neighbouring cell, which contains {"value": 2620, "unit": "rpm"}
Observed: {"value": 0, "unit": "rpm"}
